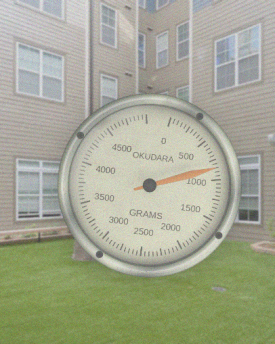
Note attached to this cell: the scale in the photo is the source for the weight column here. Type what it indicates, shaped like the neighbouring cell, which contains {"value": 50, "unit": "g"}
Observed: {"value": 850, "unit": "g"}
